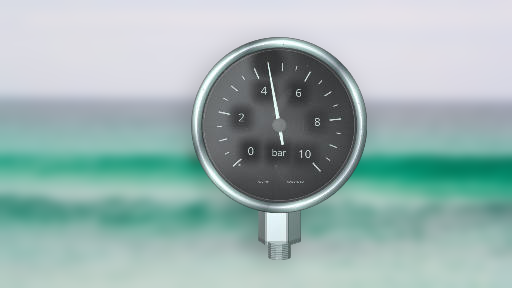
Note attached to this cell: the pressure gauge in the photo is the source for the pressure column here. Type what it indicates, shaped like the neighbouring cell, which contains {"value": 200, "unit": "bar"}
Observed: {"value": 4.5, "unit": "bar"}
